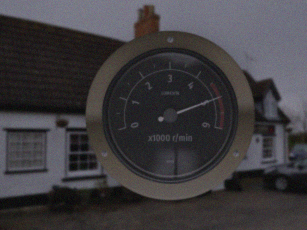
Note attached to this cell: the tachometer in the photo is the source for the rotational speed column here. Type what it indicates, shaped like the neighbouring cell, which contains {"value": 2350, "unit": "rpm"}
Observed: {"value": 5000, "unit": "rpm"}
